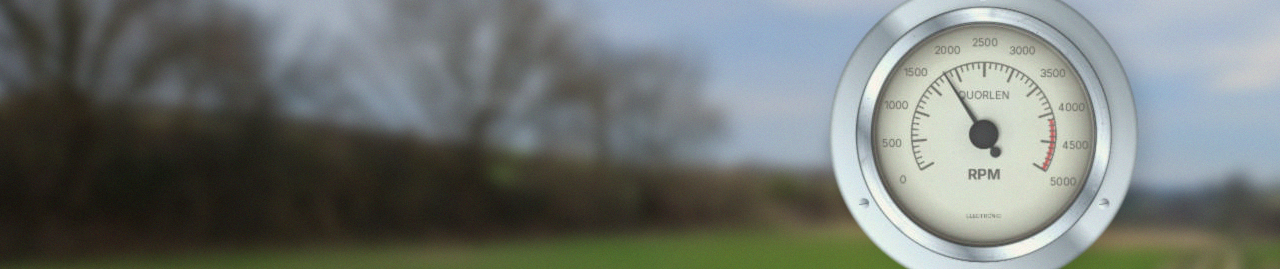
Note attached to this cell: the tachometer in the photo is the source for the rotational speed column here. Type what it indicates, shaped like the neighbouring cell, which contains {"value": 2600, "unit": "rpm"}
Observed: {"value": 1800, "unit": "rpm"}
